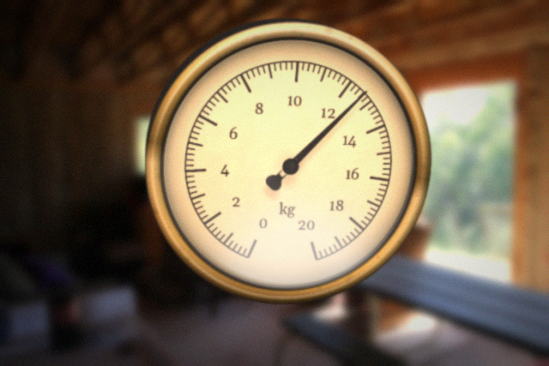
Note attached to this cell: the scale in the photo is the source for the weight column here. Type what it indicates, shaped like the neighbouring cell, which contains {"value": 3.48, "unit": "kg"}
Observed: {"value": 12.6, "unit": "kg"}
